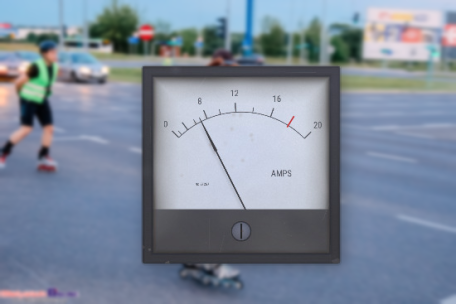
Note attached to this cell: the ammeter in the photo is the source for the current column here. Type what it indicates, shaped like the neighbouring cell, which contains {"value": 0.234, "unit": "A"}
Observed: {"value": 7, "unit": "A"}
